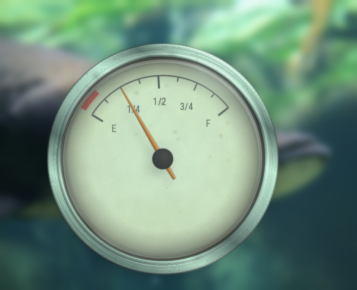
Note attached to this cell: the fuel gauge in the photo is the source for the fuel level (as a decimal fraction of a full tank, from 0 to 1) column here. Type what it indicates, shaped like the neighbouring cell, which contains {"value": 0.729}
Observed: {"value": 0.25}
